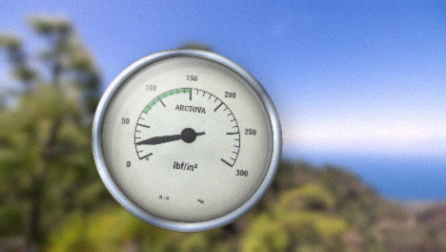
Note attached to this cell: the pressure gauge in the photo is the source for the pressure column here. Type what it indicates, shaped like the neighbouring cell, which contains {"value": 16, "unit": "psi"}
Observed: {"value": 20, "unit": "psi"}
